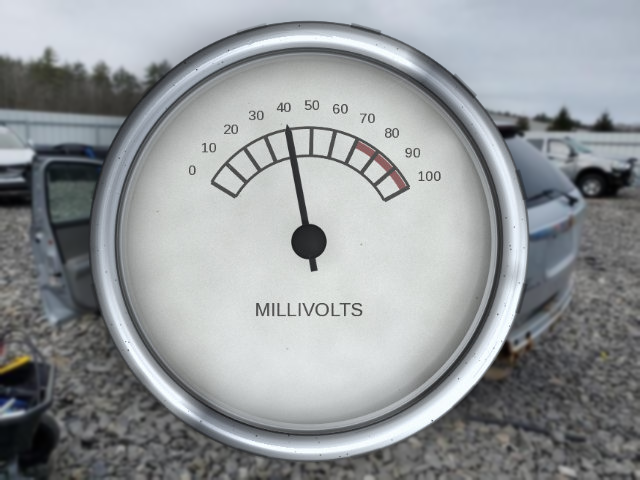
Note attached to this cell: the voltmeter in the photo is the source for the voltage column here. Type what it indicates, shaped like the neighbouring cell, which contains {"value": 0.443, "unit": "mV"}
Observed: {"value": 40, "unit": "mV"}
